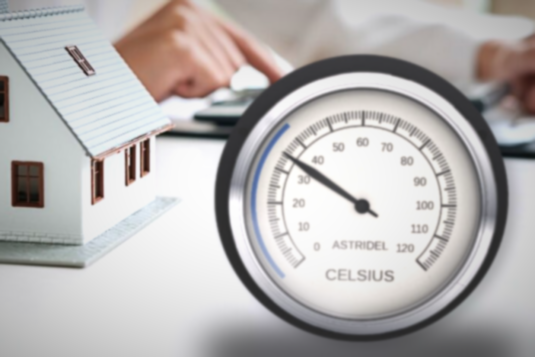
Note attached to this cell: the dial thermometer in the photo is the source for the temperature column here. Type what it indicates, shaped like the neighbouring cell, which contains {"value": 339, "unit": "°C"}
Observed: {"value": 35, "unit": "°C"}
